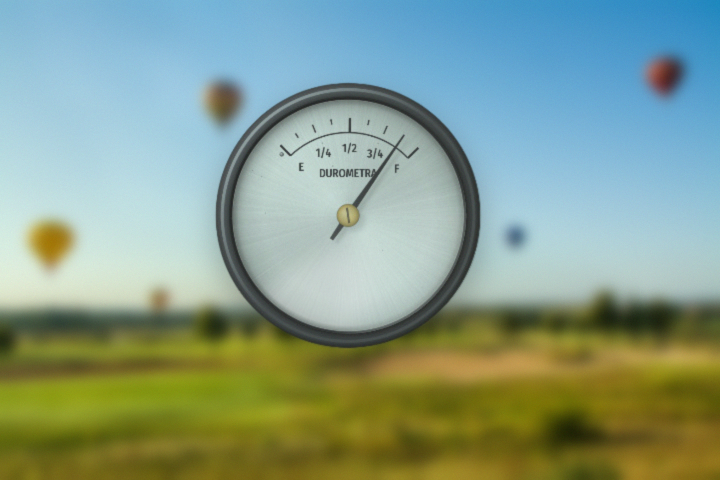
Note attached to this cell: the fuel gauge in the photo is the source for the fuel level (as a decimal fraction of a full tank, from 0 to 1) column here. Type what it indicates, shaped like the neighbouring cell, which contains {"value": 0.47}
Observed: {"value": 0.875}
